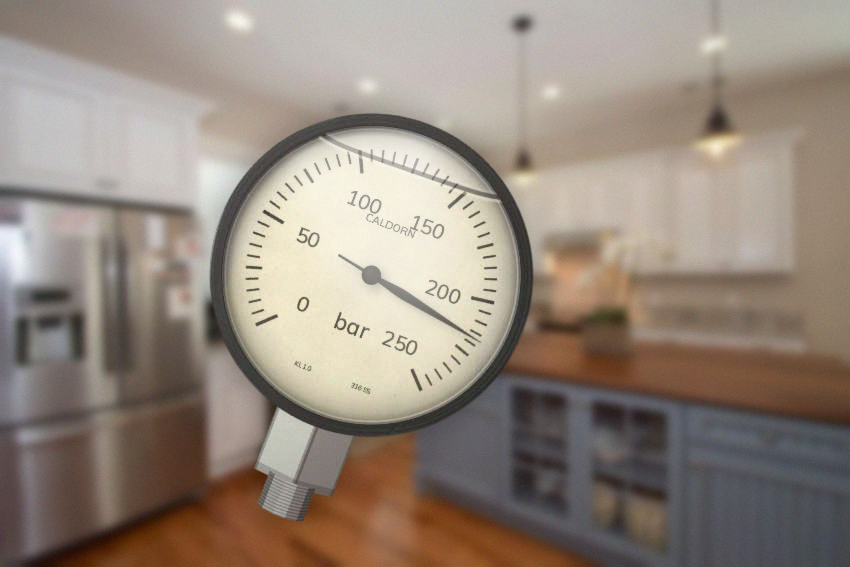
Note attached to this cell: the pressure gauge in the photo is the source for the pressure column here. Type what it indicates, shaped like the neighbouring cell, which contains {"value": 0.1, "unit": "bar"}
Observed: {"value": 217.5, "unit": "bar"}
